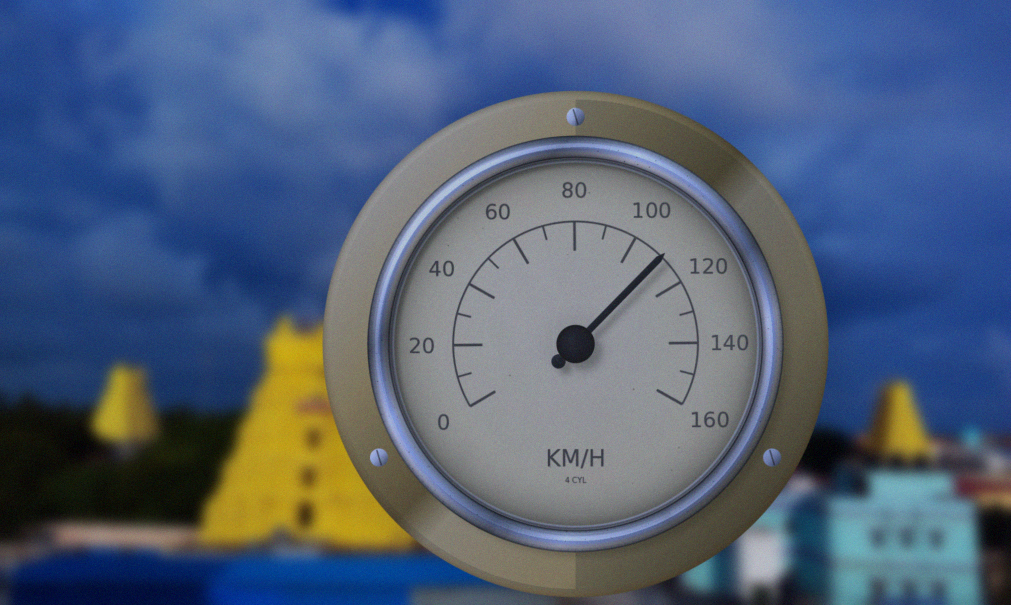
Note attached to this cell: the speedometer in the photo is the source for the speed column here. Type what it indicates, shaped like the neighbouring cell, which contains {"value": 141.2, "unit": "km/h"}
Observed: {"value": 110, "unit": "km/h"}
